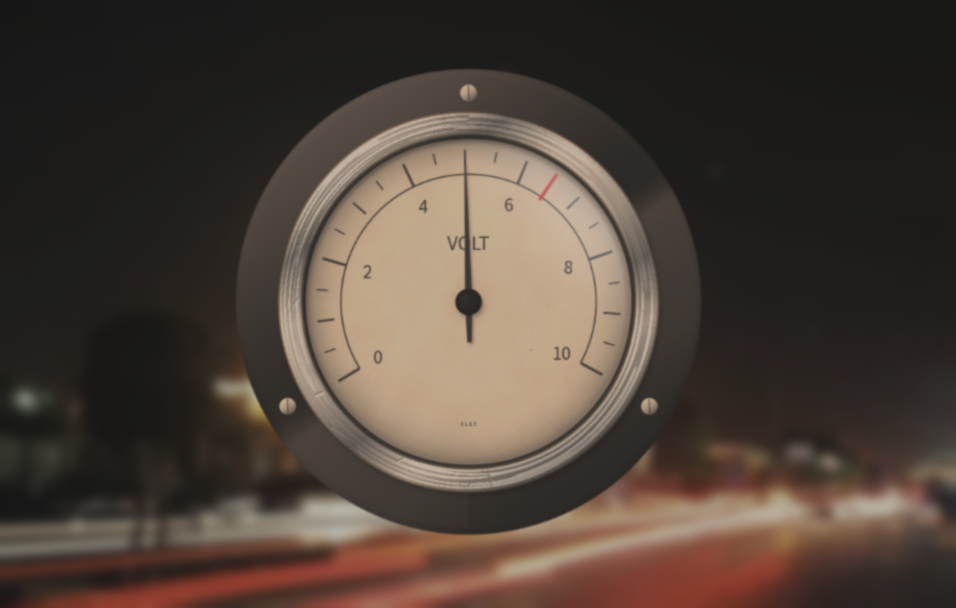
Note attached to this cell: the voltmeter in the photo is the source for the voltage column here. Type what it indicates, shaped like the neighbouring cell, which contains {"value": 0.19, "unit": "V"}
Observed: {"value": 5, "unit": "V"}
